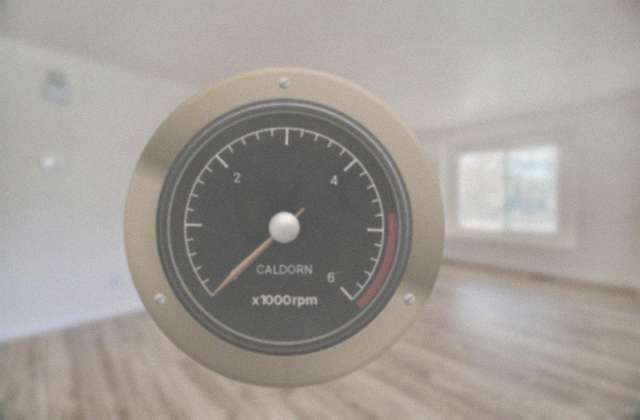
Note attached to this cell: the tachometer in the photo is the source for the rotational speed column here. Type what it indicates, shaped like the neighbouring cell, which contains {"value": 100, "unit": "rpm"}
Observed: {"value": 0, "unit": "rpm"}
